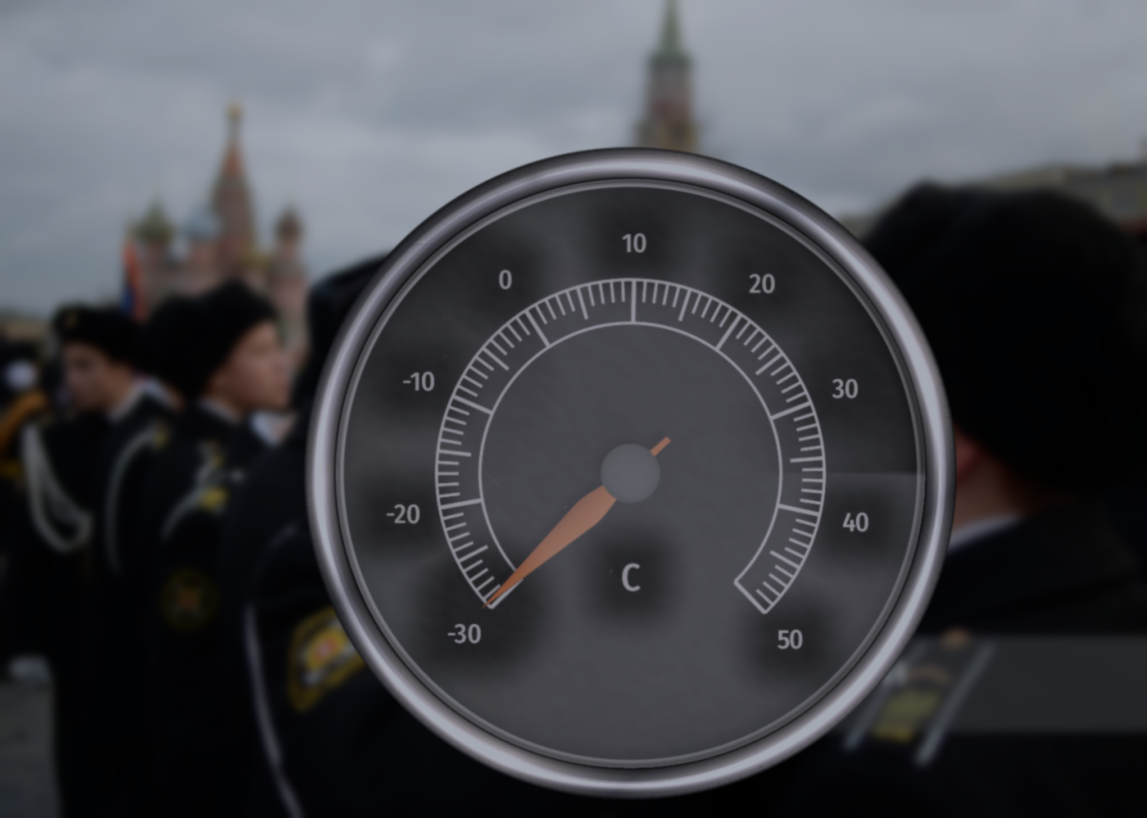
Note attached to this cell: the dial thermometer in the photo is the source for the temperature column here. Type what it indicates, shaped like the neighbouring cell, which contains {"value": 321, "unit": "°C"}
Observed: {"value": -29.5, "unit": "°C"}
